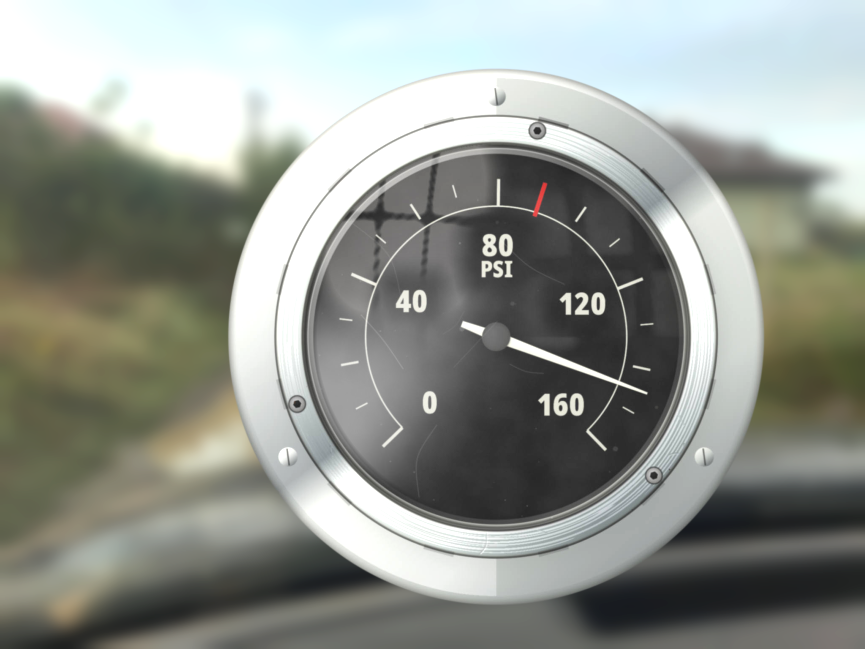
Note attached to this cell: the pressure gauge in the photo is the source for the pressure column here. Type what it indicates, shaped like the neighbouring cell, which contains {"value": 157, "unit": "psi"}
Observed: {"value": 145, "unit": "psi"}
